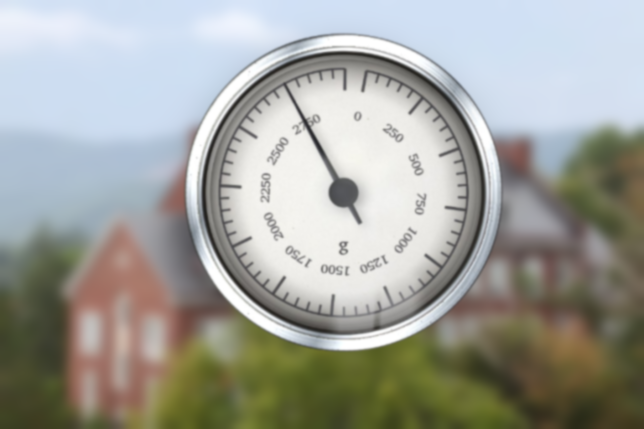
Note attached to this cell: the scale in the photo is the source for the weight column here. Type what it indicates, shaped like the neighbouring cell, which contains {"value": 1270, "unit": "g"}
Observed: {"value": 2750, "unit": "g"}
